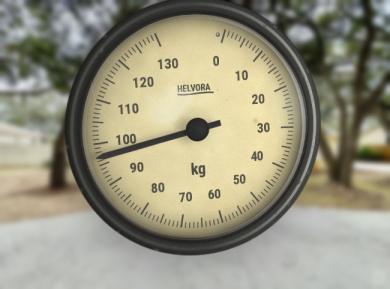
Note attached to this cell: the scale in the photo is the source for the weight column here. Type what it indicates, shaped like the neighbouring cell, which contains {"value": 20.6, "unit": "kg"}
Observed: {"value": 97, "unit": "kg"}
